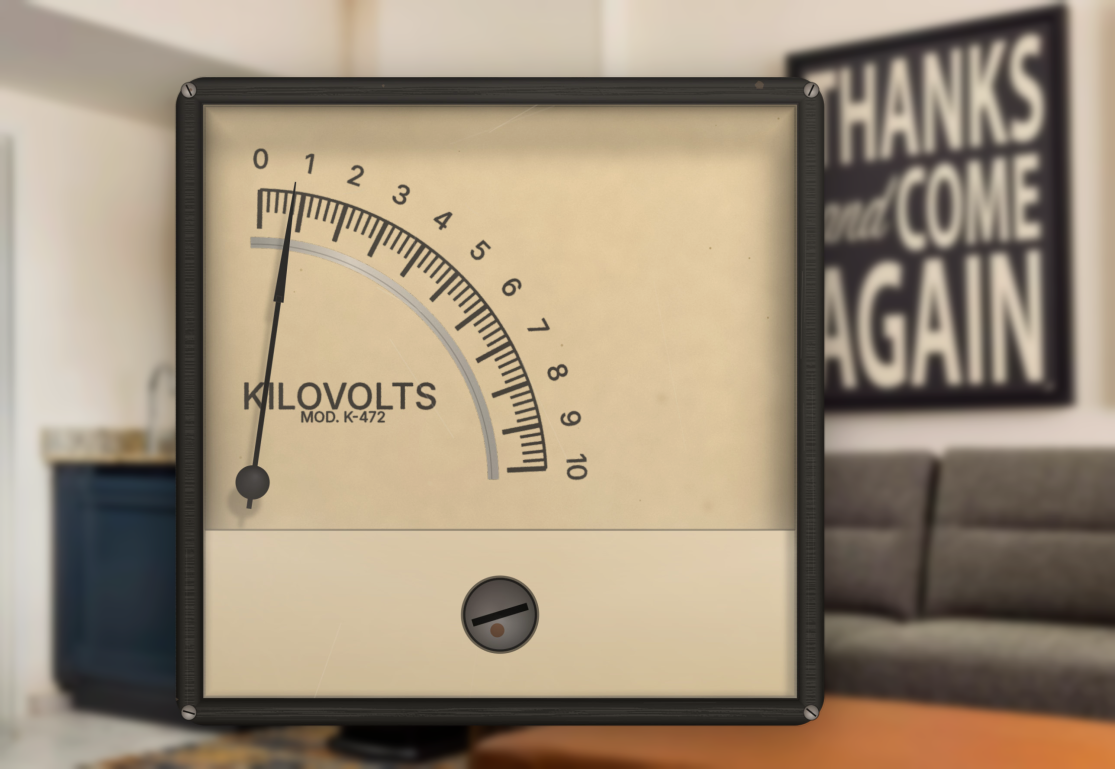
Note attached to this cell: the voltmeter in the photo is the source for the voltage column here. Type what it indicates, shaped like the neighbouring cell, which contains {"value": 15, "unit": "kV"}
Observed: {"value": 0.8, "unit": "kV"}
